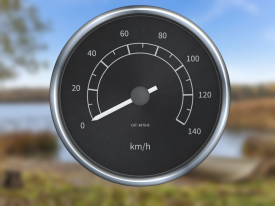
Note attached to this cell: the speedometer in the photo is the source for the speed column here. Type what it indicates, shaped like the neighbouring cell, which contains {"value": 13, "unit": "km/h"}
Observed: {"value": 0, "unit": "km/h"}
